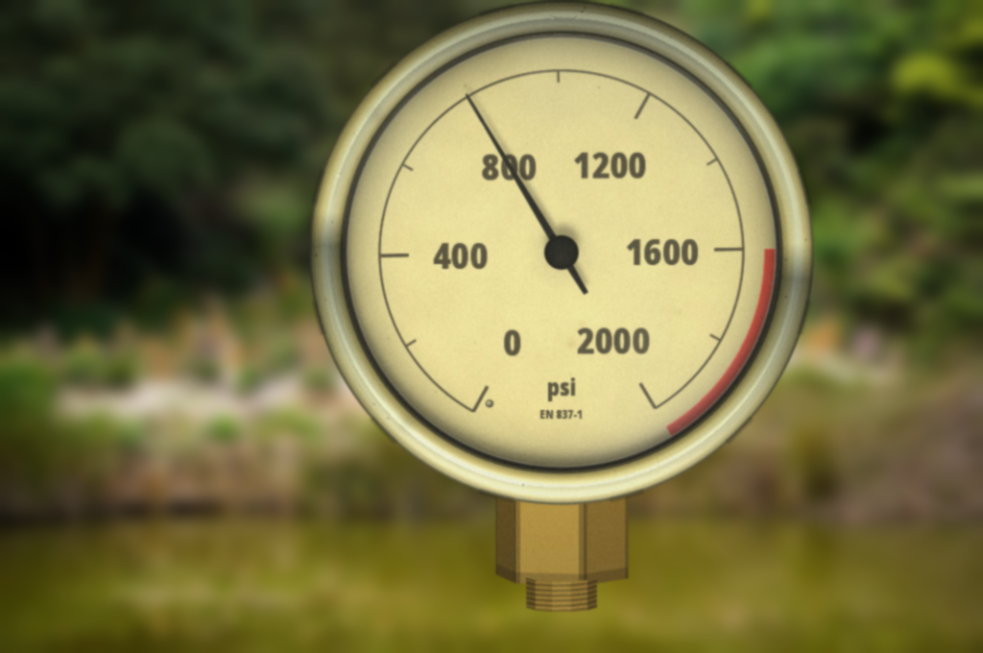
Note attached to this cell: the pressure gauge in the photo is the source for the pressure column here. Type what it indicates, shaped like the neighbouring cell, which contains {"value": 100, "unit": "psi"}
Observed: {"value": 800, "unit": "psi"}
